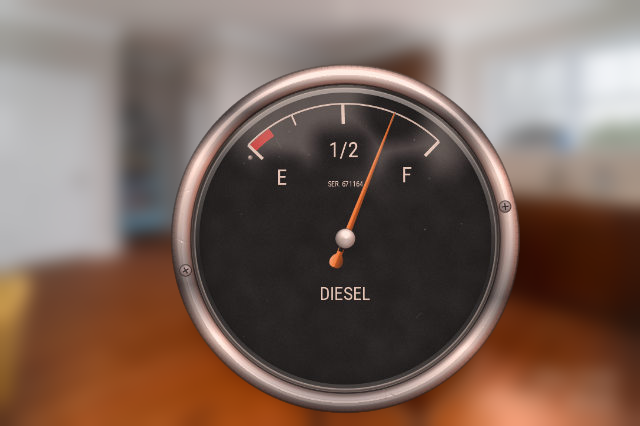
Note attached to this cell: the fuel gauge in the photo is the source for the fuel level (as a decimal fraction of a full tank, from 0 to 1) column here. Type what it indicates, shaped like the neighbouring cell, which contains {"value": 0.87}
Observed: {"value": 0.75}
